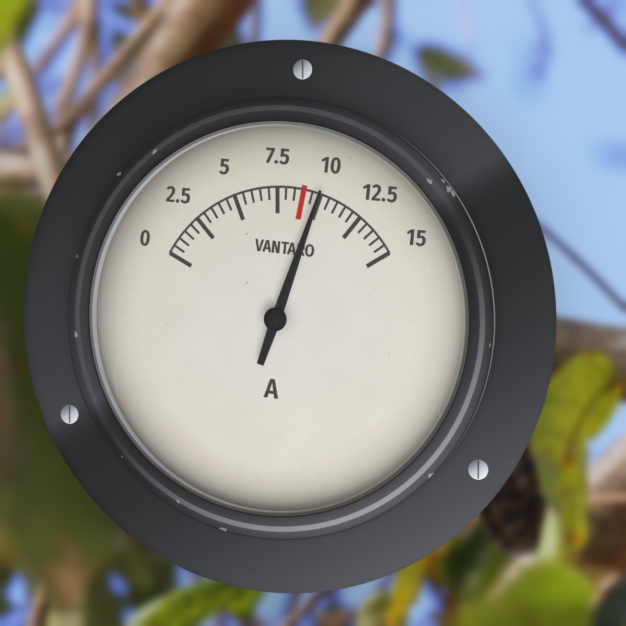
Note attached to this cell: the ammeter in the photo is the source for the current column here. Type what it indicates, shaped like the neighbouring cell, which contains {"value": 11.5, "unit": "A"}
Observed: {"value": 10, "unit": "A"}
